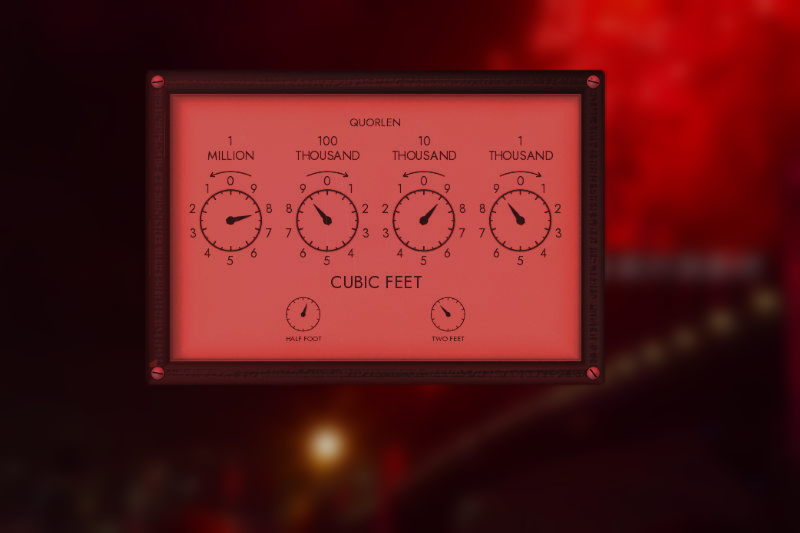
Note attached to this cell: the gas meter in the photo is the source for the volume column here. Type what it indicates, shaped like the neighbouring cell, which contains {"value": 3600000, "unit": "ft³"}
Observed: {"value": 788900, "unit": "ft³"}
